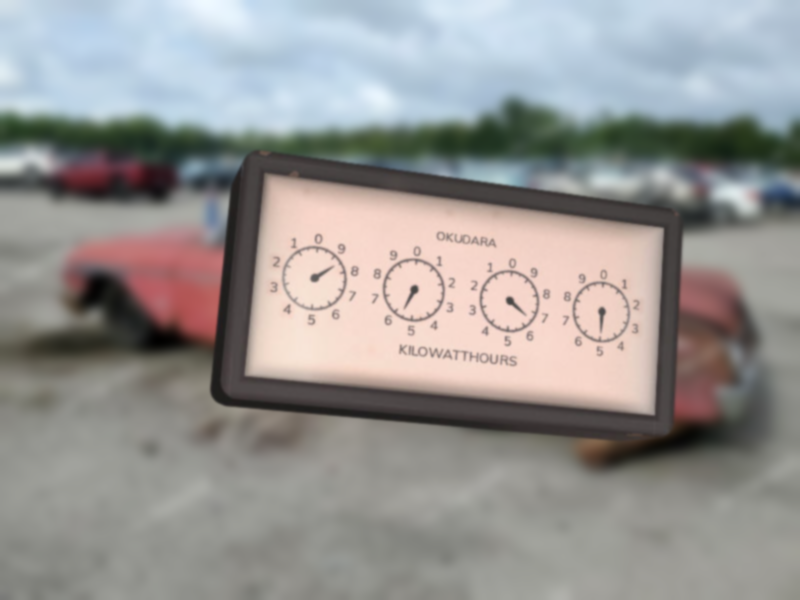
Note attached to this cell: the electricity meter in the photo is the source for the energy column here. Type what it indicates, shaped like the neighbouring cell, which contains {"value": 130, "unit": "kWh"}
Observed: {"value": 8565, "unit": "kWh"}
